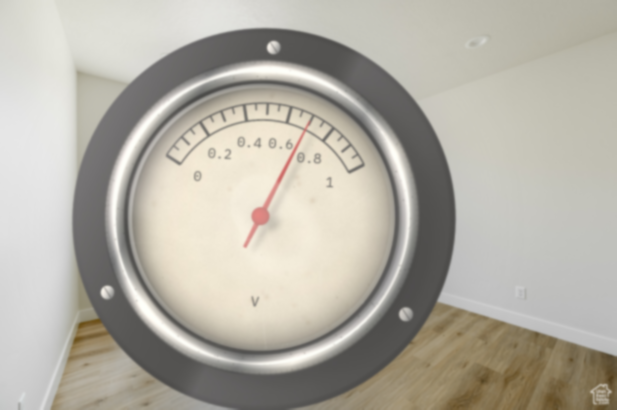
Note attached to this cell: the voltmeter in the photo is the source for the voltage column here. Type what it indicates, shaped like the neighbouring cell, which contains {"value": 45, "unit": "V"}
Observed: {"value": 0.7, "unit": "V"}
